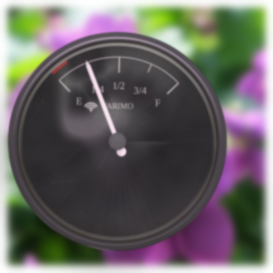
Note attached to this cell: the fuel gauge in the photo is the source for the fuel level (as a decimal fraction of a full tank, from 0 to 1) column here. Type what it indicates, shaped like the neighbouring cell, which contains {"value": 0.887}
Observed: {"value": 0.25}
